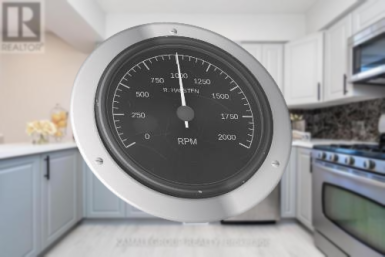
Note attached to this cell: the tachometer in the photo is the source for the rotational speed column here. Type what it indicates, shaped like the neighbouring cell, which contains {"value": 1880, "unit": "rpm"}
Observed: {"value": 1000, "unit": "rpm"}
